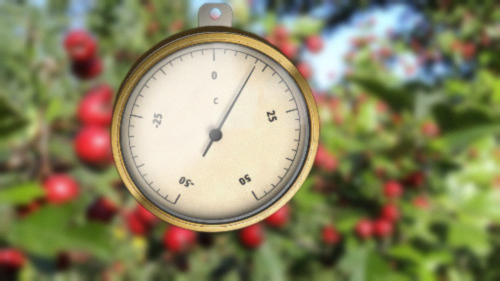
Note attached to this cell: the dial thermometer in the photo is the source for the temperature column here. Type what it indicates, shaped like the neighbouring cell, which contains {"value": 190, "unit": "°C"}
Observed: {"value": 10, "unit": "°C"}
